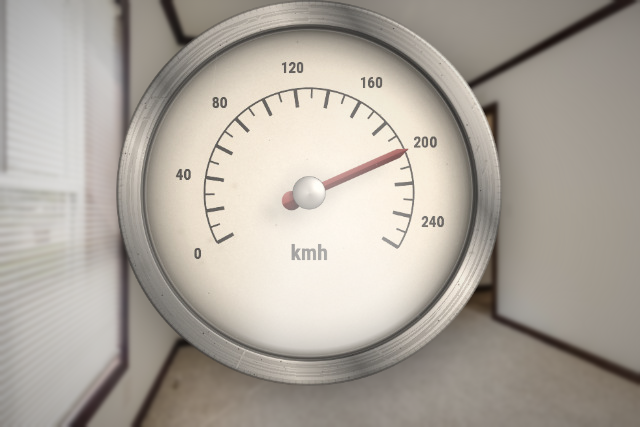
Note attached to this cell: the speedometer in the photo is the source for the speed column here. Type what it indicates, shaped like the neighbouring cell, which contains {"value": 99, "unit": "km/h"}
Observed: {"value": 200, "unit": "km/h"}
